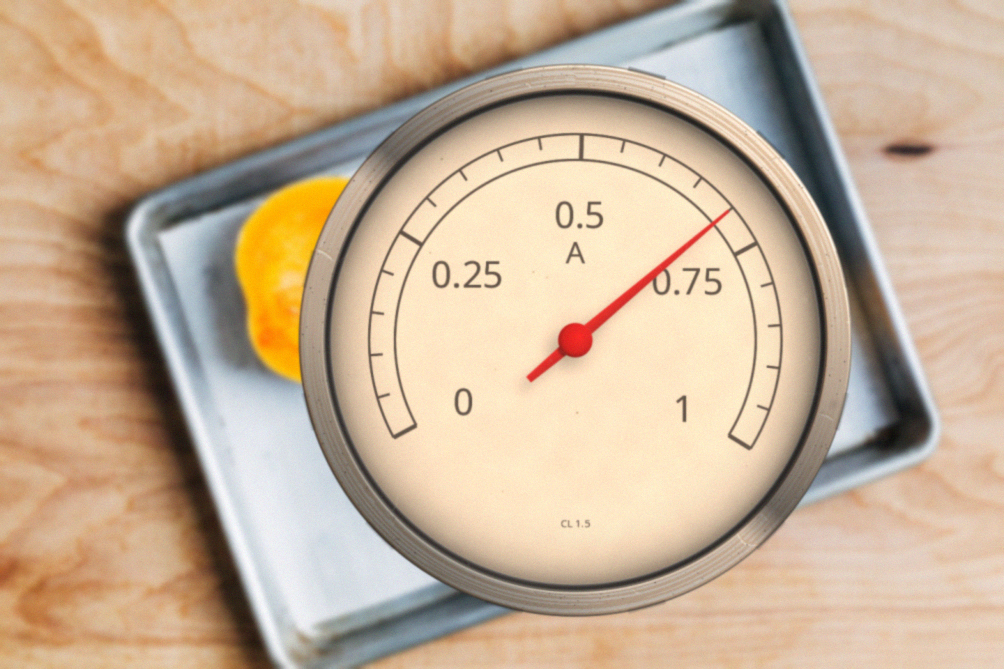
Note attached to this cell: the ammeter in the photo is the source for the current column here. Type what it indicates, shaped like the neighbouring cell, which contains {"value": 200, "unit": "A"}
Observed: {"value": 0.7, "unit": "A"}
